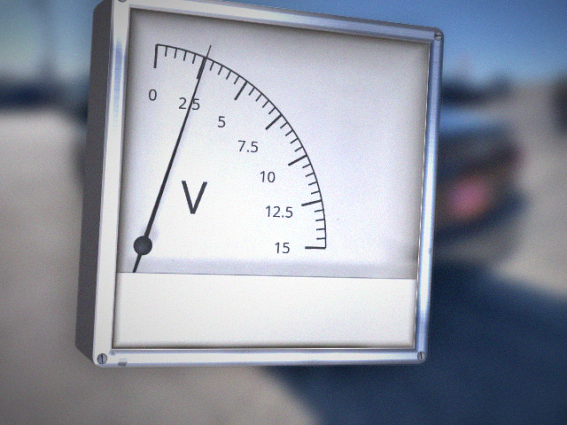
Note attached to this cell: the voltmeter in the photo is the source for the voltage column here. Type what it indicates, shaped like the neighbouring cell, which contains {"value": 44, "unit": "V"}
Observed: {"value": 2.5, "unit": "V"}
